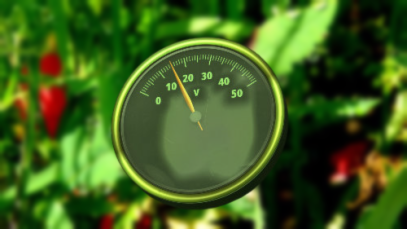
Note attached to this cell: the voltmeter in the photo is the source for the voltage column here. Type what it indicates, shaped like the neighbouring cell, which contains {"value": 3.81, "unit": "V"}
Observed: {"value": 15, "unit": "V"}
